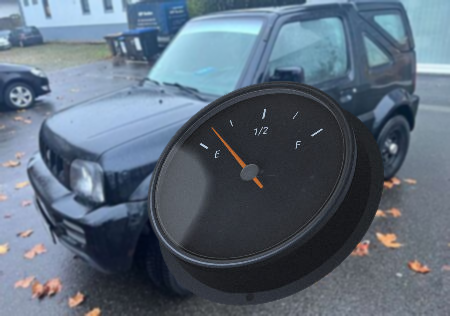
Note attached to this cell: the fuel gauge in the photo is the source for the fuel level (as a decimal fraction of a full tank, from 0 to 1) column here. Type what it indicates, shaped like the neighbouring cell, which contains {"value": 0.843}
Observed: {"value": 0.125}
